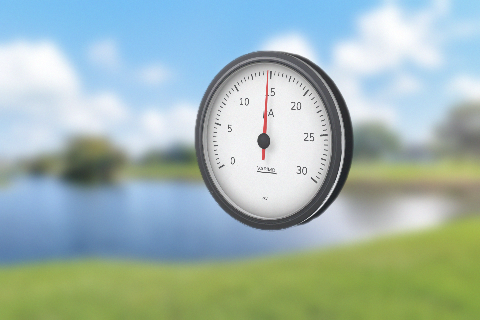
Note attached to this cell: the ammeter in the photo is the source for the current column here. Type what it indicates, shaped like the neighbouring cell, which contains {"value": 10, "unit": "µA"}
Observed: {"value": 15, "unit": "µA"}
